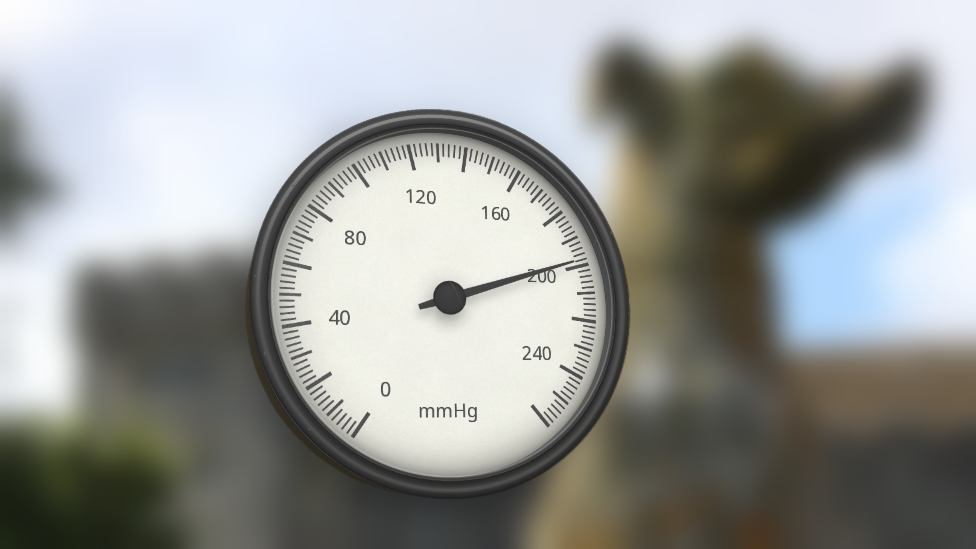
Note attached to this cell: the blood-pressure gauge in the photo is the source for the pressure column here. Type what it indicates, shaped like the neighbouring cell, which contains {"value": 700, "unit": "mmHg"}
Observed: {"value": 198, "unit": "mmHg"}
